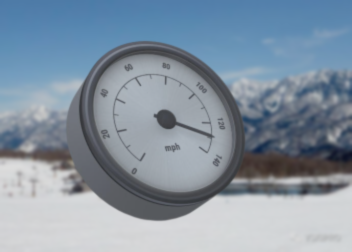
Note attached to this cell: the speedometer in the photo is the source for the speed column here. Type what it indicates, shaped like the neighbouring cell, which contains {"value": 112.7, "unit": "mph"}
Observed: {"value": 130, "unit": "mph"}
